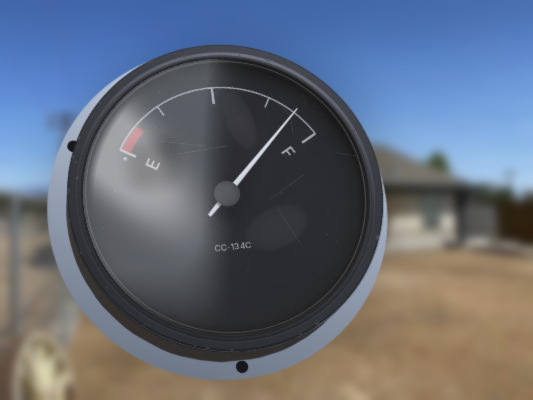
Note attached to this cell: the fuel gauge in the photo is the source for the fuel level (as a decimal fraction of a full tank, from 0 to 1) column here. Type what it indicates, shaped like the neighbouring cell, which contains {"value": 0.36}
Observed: {"value": 0.875}
